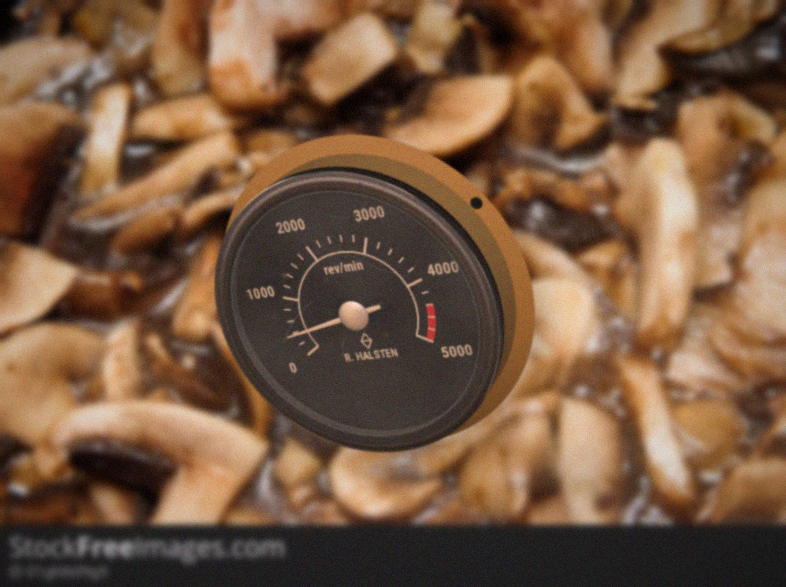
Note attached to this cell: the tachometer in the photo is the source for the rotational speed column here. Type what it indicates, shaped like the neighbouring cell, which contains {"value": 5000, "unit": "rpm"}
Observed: {"value": 400, "unit": "rpm"}
